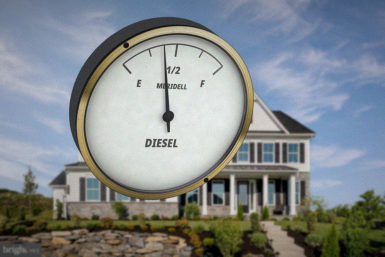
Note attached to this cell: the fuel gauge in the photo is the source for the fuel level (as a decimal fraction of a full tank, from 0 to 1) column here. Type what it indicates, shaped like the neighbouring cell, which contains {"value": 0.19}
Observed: {"value": 0.375}
